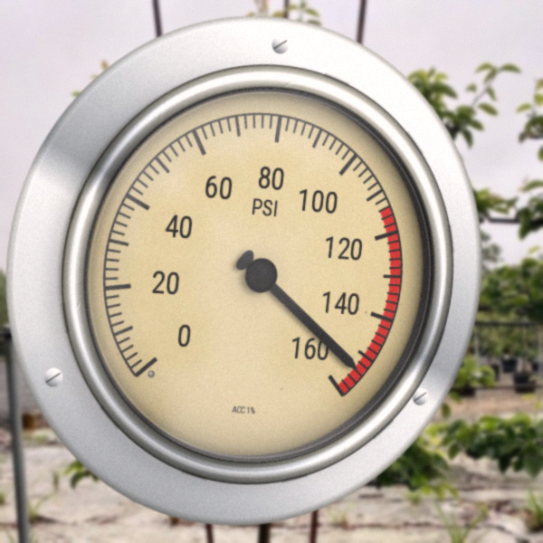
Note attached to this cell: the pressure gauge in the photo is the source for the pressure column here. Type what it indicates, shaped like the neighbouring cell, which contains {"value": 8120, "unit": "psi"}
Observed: {"value": 154, "unit": "psi"}
